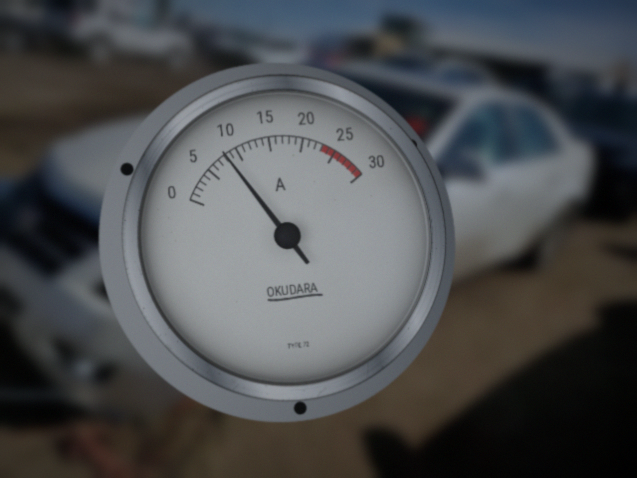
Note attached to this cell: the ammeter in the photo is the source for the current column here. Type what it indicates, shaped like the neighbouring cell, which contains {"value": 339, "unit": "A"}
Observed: {"value": 8, "unit": "A"}
